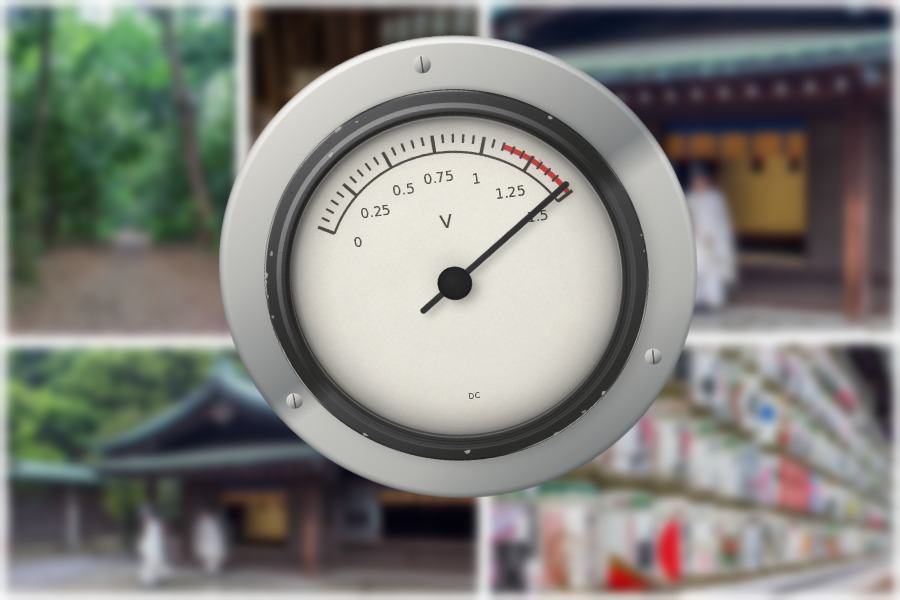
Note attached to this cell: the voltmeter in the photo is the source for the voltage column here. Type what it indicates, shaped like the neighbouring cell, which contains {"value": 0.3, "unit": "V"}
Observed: {"value": 1.45, "unit": "V"}
